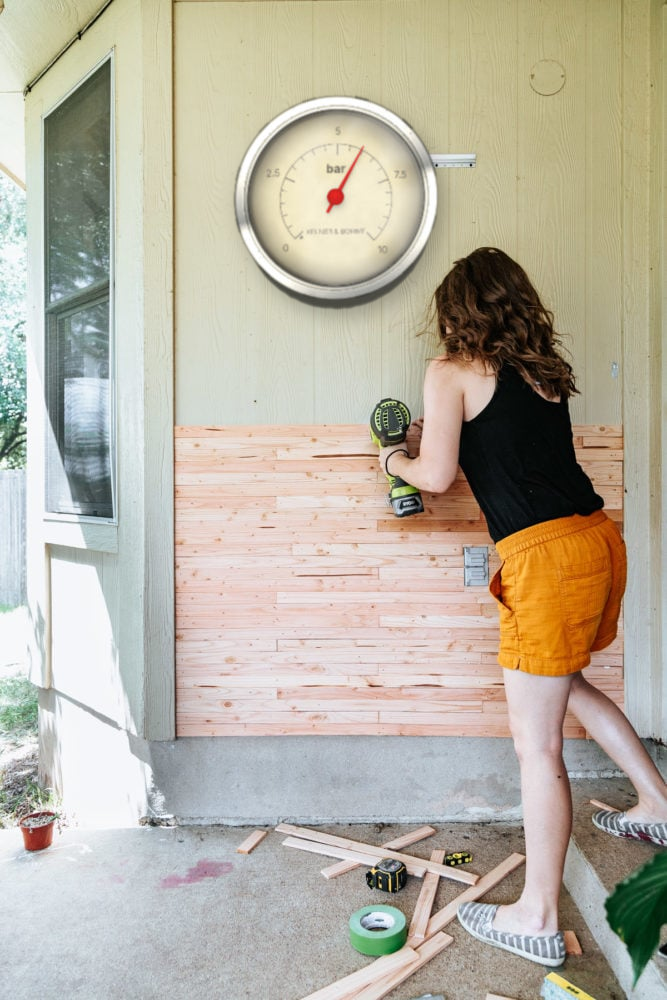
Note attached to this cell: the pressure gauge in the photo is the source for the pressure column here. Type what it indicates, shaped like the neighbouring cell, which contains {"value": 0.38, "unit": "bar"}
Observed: {"value": 6, "unit": "bar"}
